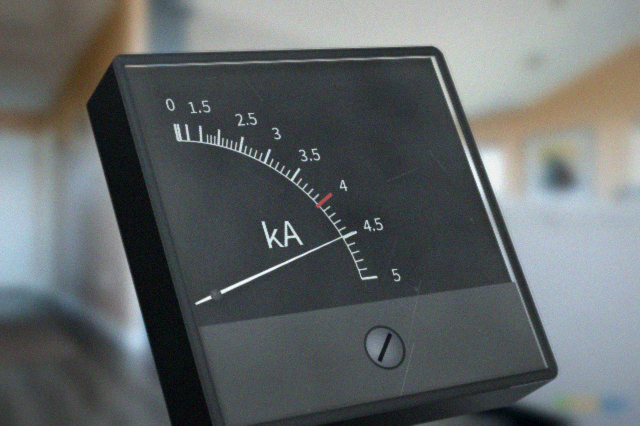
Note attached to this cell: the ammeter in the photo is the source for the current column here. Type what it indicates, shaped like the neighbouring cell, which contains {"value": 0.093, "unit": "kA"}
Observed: {"value": 4.5, "unit": "kA"}
